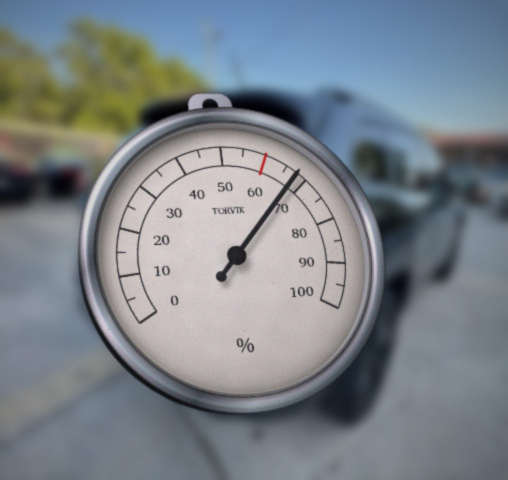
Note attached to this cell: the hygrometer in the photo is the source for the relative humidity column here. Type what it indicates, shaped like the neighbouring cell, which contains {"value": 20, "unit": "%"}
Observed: {"value": 67.5, "unit": "%"}
